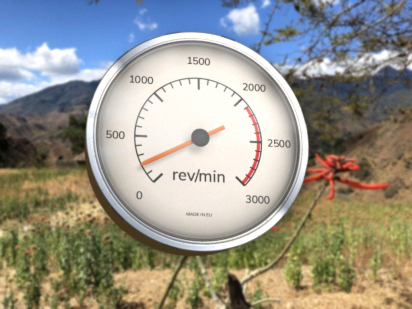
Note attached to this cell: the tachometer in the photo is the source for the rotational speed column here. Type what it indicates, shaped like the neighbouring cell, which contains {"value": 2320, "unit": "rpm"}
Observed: {"value": 200, "unit": "rpm"}
